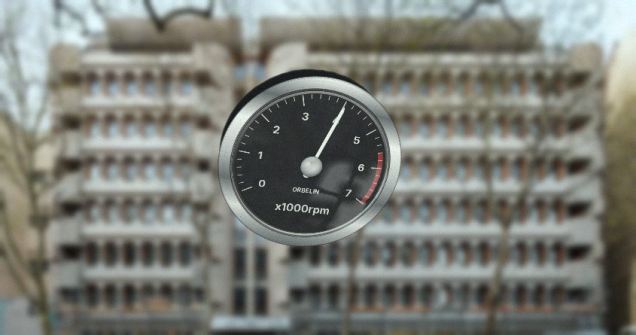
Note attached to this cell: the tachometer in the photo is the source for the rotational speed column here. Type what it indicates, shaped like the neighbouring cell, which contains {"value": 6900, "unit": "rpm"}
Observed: {"value": 4000, "unit": "rpm"}
